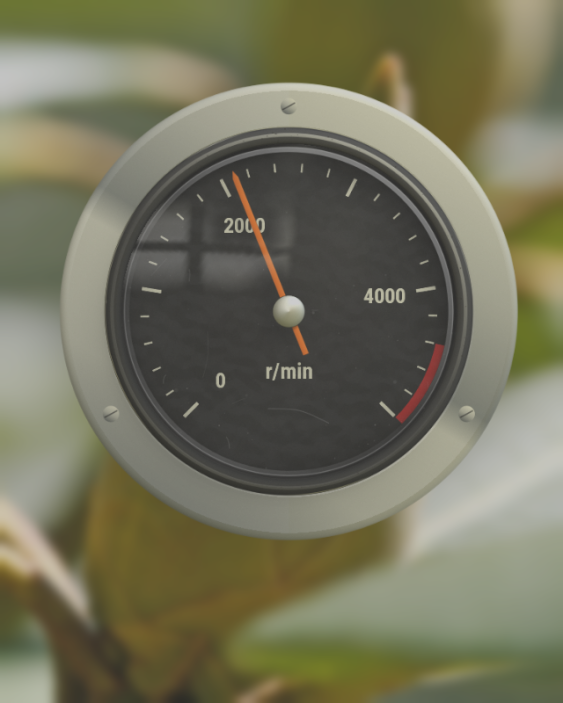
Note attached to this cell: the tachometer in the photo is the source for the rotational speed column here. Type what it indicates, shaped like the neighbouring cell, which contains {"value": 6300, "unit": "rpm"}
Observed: {"value": 2100, "unit": "rpm"}
